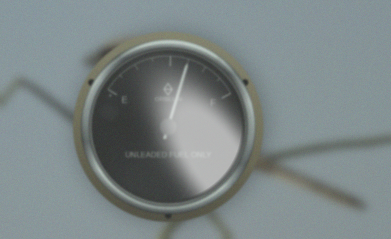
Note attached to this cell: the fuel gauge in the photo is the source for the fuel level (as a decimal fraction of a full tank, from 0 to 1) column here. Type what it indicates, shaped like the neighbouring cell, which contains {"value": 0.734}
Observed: {"value": 0.625}
